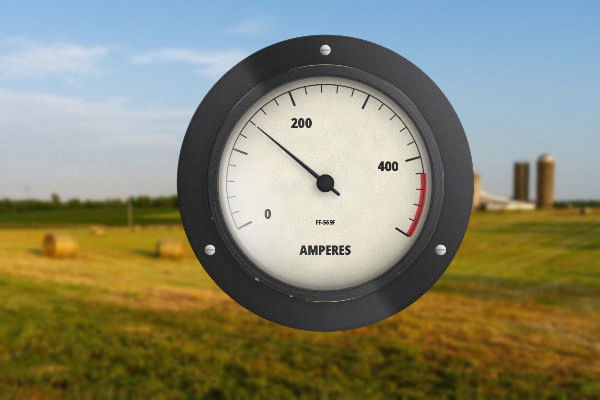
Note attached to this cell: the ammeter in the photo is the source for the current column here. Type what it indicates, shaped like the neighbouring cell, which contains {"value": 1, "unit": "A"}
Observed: {"value": 140, "unit": "A"}
